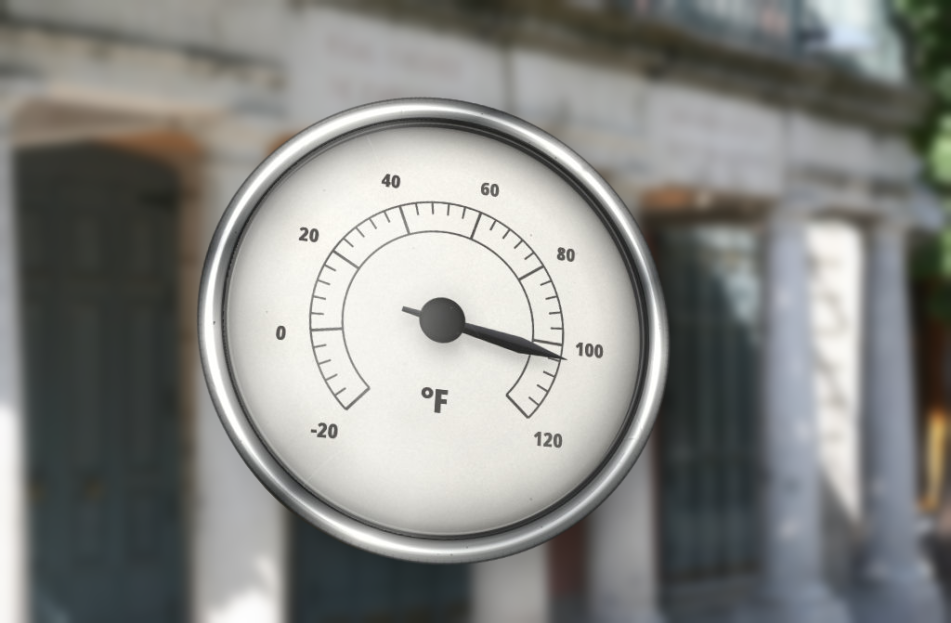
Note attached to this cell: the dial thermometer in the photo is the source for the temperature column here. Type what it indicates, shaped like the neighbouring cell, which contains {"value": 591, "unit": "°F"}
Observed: {"value": 104, "unit": "°F"}
